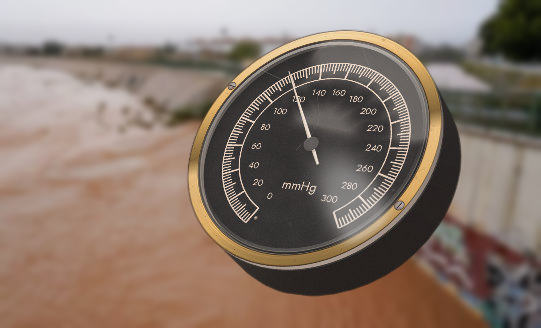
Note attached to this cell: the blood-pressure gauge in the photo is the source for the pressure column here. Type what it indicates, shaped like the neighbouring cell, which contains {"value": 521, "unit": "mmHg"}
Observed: {"value": 120, "unit": "mmHg"}
